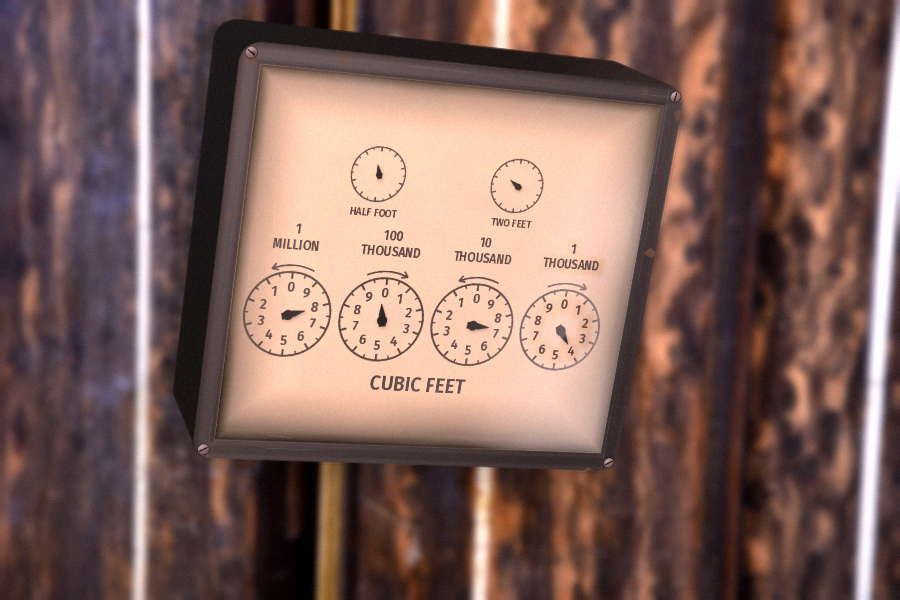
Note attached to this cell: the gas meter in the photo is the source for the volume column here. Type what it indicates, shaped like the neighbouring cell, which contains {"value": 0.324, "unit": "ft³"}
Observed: {"value": 797400, "unit": "ft³"}
